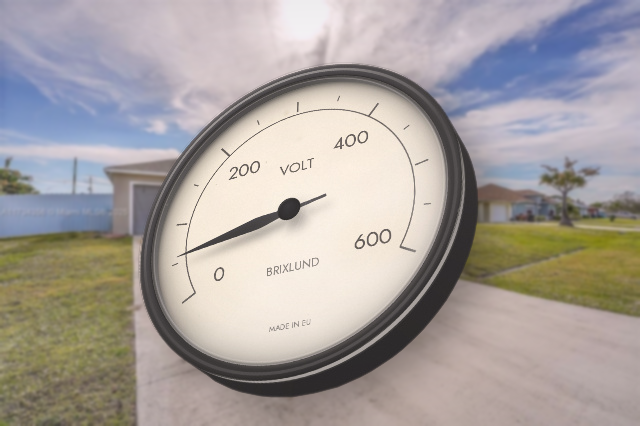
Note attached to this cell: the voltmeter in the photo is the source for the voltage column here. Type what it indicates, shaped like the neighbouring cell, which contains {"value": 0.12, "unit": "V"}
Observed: {"value": 50, "unit": "V"}
